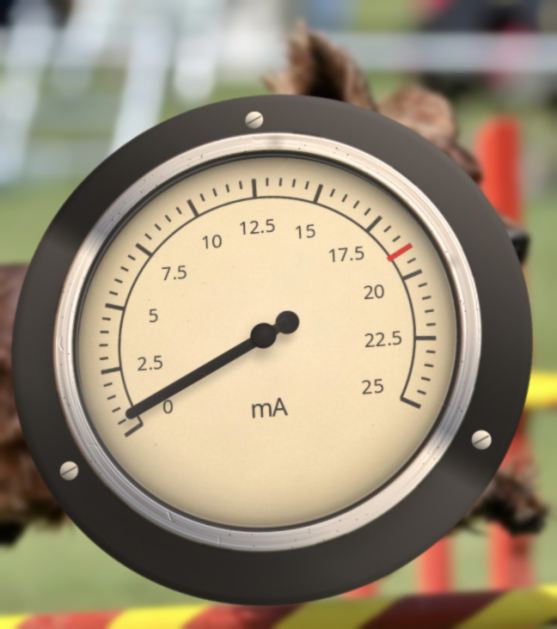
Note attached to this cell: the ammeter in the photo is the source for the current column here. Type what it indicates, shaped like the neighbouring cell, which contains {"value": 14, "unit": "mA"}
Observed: {"value": 0.5, "unit": "mA"}
